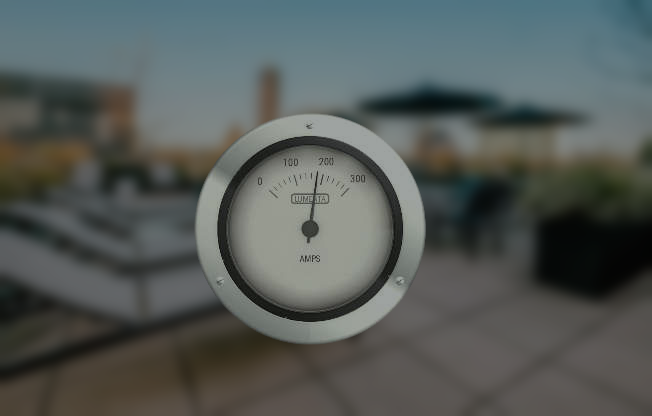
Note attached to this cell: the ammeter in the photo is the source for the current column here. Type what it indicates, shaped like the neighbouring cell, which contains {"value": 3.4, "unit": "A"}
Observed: {"value": 180, "unit": "A"}
